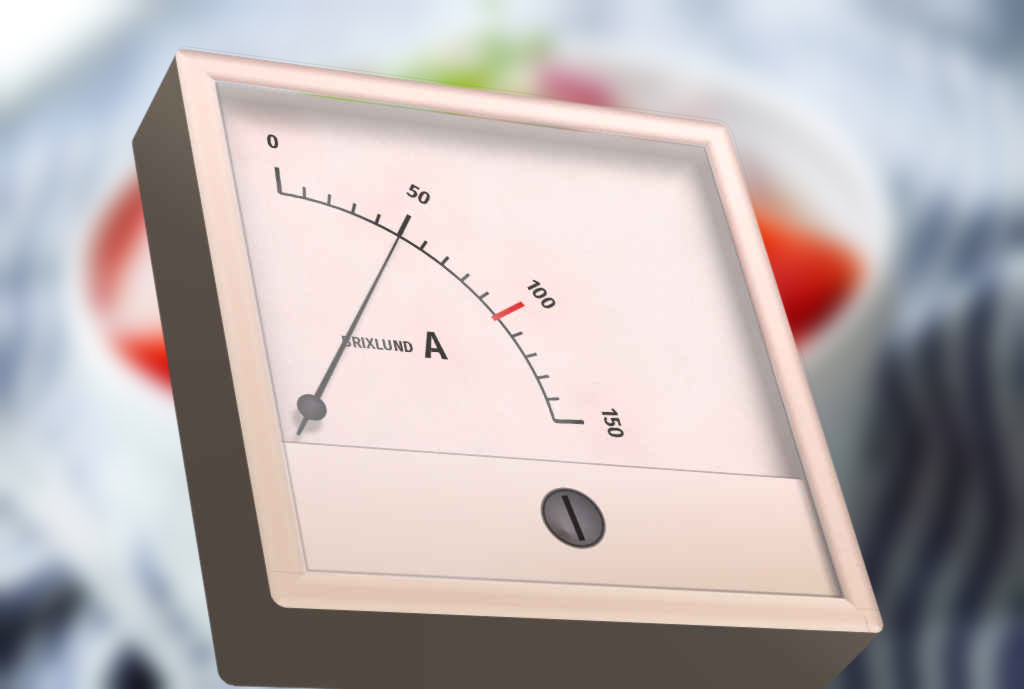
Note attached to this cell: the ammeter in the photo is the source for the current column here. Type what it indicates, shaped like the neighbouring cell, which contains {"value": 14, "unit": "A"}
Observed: {"value": 50, "unit": "A"}
